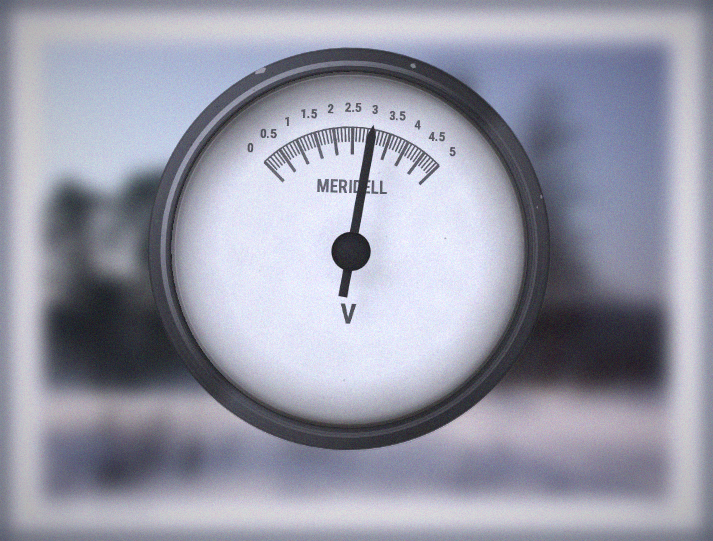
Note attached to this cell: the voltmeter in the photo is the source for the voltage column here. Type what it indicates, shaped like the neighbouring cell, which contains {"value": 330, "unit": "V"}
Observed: {"value": 3, "unit": "V"}
